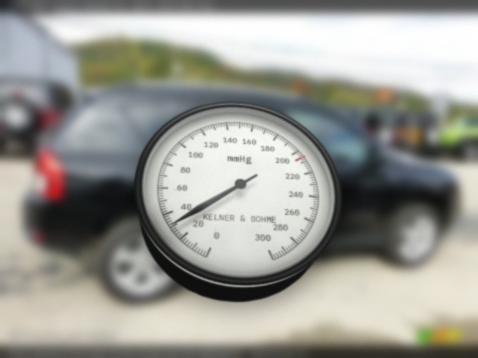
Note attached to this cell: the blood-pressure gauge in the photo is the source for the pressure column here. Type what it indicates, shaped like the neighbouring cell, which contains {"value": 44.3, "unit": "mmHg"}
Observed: {"value": 30, "unit": "mmHg"}
